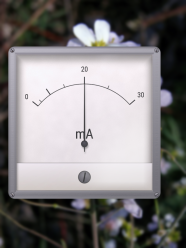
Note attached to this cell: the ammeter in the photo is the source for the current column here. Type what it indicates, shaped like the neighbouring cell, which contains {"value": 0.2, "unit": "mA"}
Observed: {"value": 20, "unit": "mA"}
